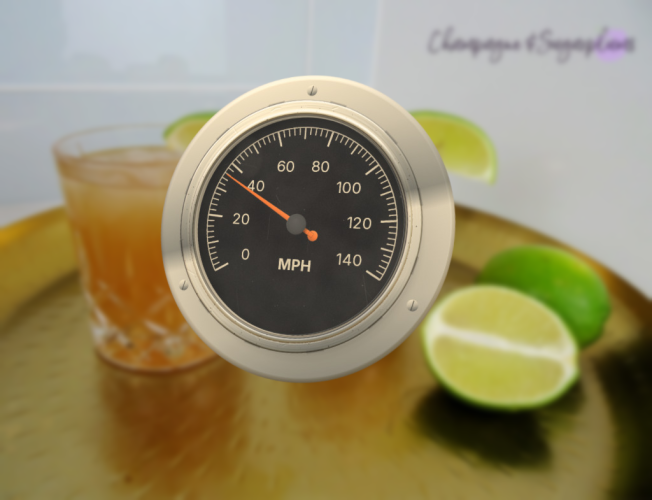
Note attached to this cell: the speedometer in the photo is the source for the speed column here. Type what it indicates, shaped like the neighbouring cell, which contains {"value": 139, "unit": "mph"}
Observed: {"value": 36, "unit": "mph"}
